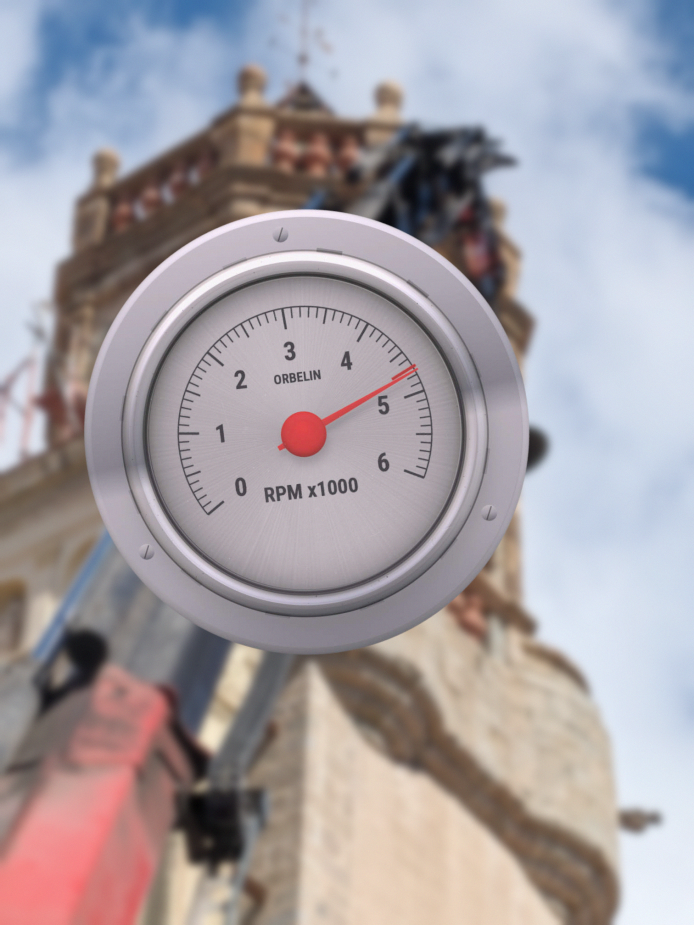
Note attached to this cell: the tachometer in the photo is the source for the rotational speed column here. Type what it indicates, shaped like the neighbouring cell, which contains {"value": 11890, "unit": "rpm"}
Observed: {"value": 4750, "unit": "rpm"}
